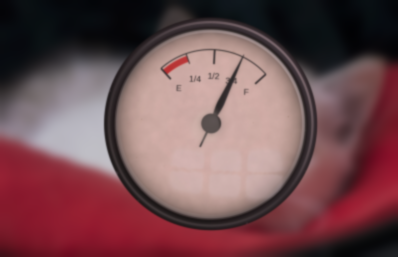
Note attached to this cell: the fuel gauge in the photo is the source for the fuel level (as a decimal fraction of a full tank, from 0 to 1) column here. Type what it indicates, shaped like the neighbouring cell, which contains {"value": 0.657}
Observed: {"value": 0.75}
